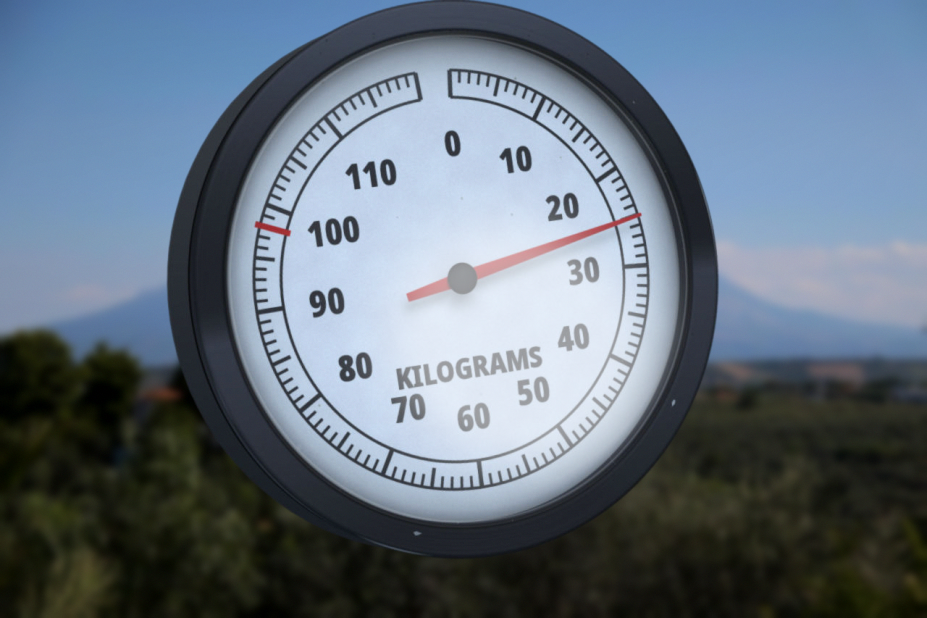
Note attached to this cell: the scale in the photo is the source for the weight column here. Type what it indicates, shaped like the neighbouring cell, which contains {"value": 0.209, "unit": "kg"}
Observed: {"value": 25, "unit": "kg"}
